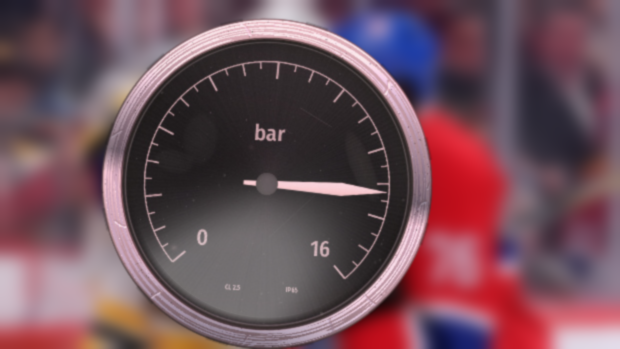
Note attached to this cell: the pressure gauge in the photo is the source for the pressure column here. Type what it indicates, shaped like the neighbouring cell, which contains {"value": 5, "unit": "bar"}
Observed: {"value": 13.25, "unit": "bar"}
